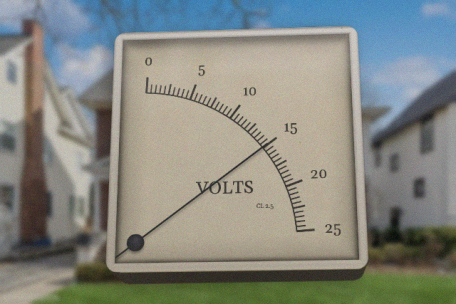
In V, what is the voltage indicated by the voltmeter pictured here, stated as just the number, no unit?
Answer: 15
